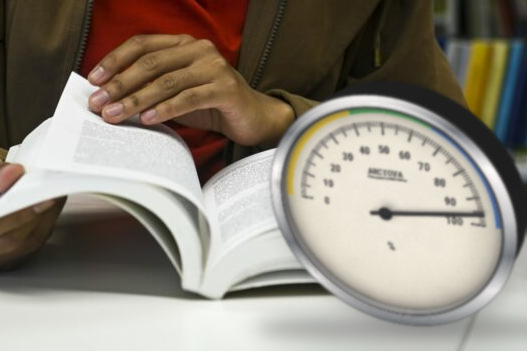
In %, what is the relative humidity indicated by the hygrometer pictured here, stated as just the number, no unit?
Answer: 95
